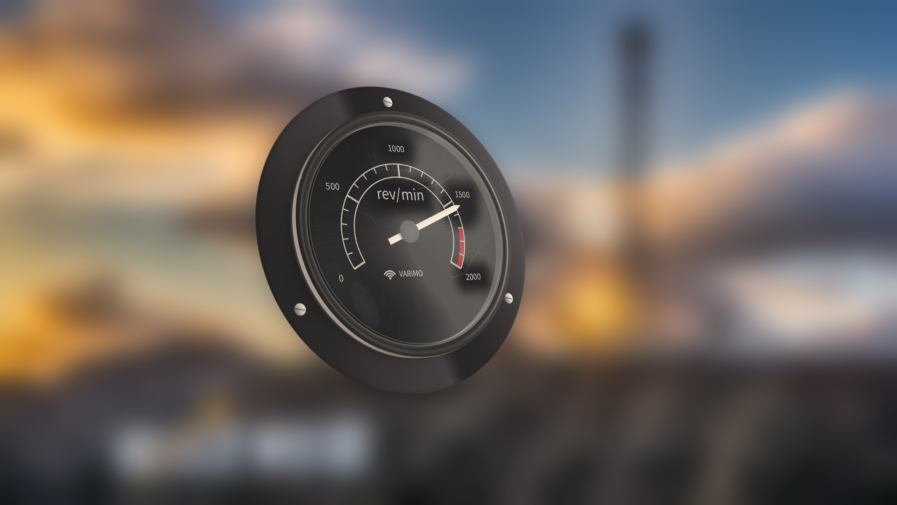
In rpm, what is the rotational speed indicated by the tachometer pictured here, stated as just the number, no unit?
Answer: 1550
